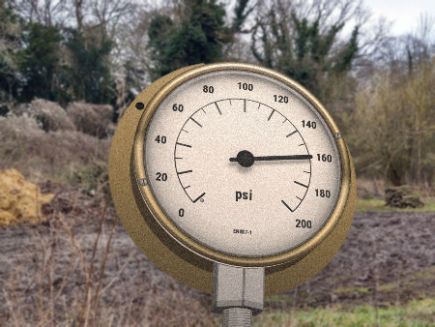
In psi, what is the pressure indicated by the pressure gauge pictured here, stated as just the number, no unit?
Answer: 160
